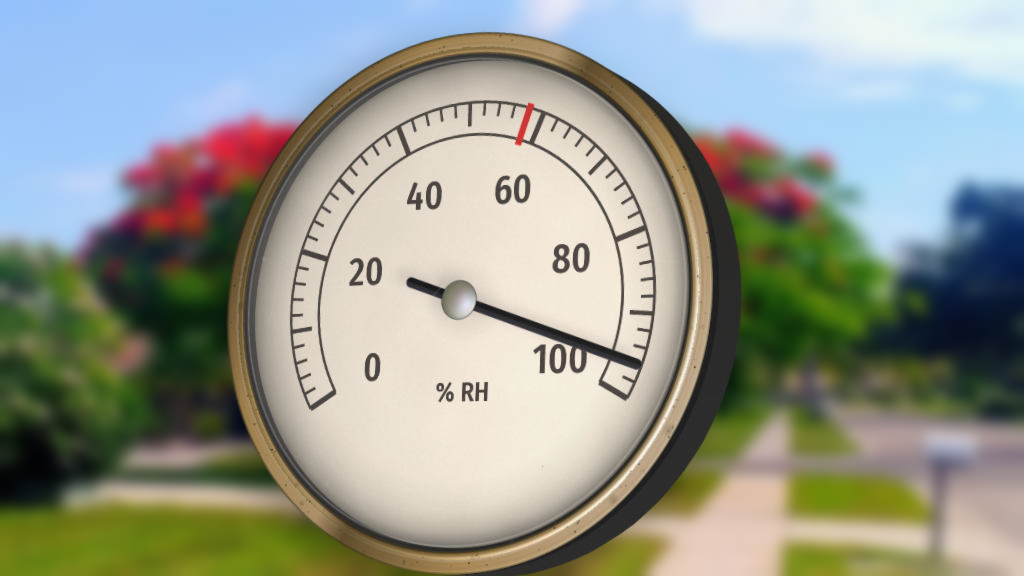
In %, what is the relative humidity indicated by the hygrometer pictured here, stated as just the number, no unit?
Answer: 96
